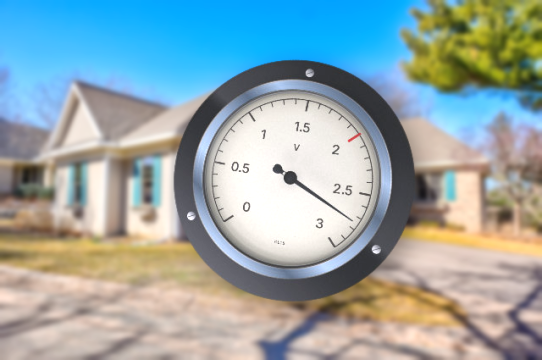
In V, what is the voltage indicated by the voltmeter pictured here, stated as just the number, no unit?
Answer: 2.75
